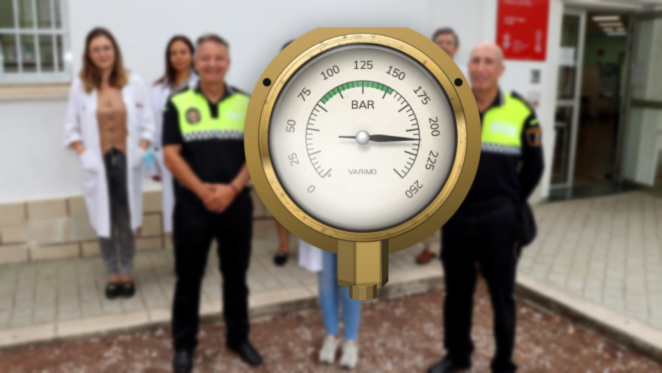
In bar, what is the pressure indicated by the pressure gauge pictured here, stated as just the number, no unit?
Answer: 210
